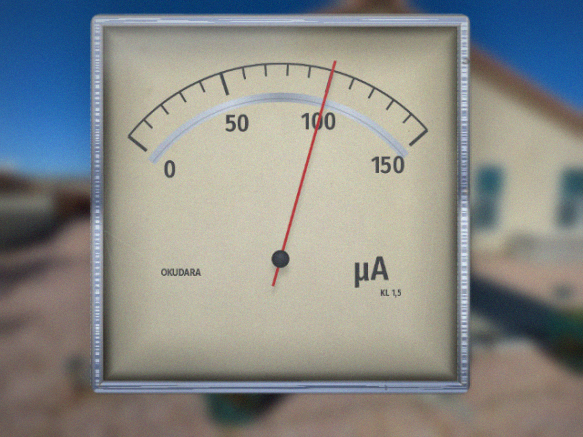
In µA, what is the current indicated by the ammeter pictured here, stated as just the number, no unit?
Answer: 100
